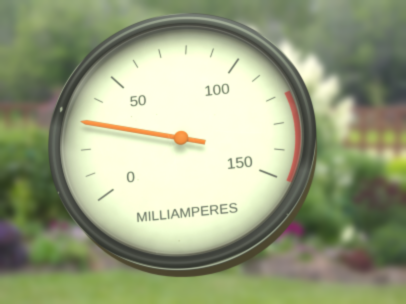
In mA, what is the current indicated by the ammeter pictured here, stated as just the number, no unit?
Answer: 30
